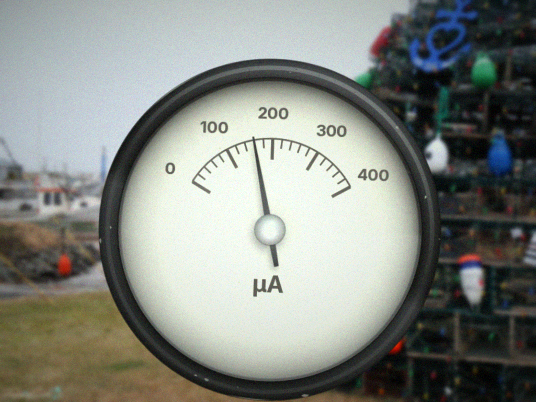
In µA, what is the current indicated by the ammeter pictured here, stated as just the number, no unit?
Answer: 160
